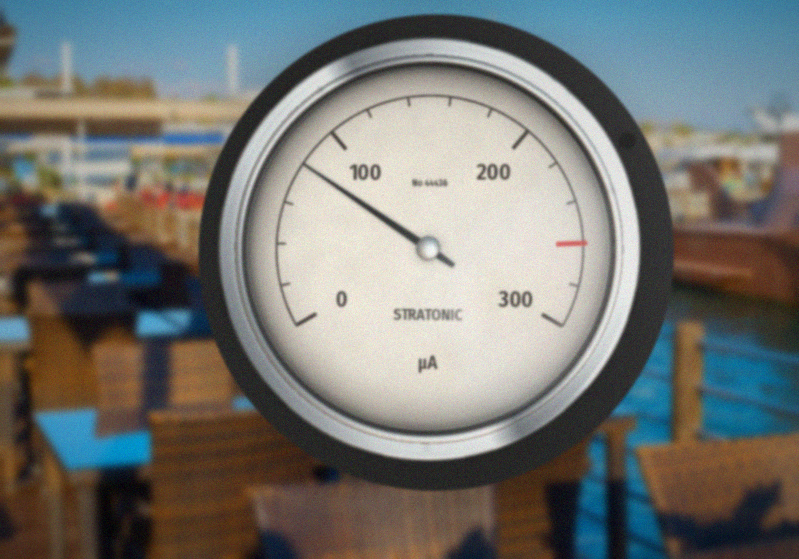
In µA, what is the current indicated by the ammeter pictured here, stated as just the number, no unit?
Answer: 80
